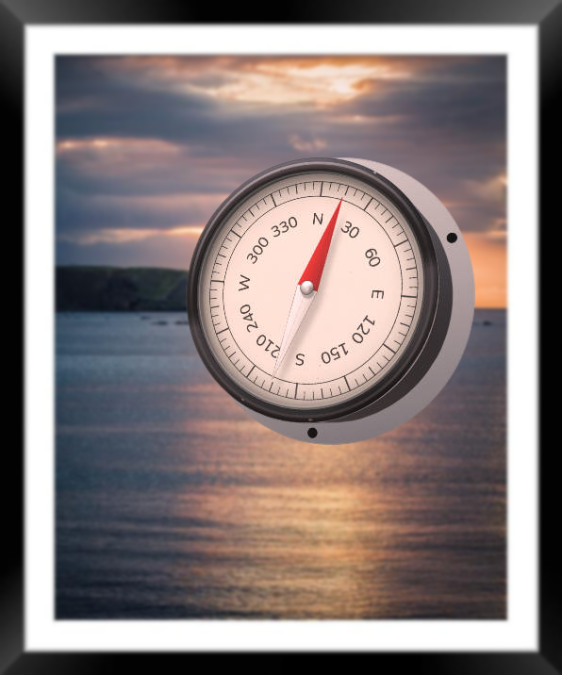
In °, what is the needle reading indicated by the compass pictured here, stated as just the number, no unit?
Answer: 15
